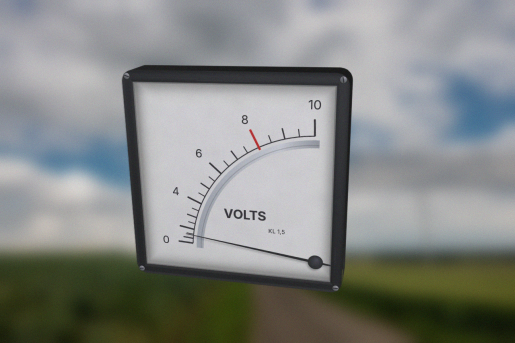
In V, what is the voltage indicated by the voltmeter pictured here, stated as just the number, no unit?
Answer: 1.5
